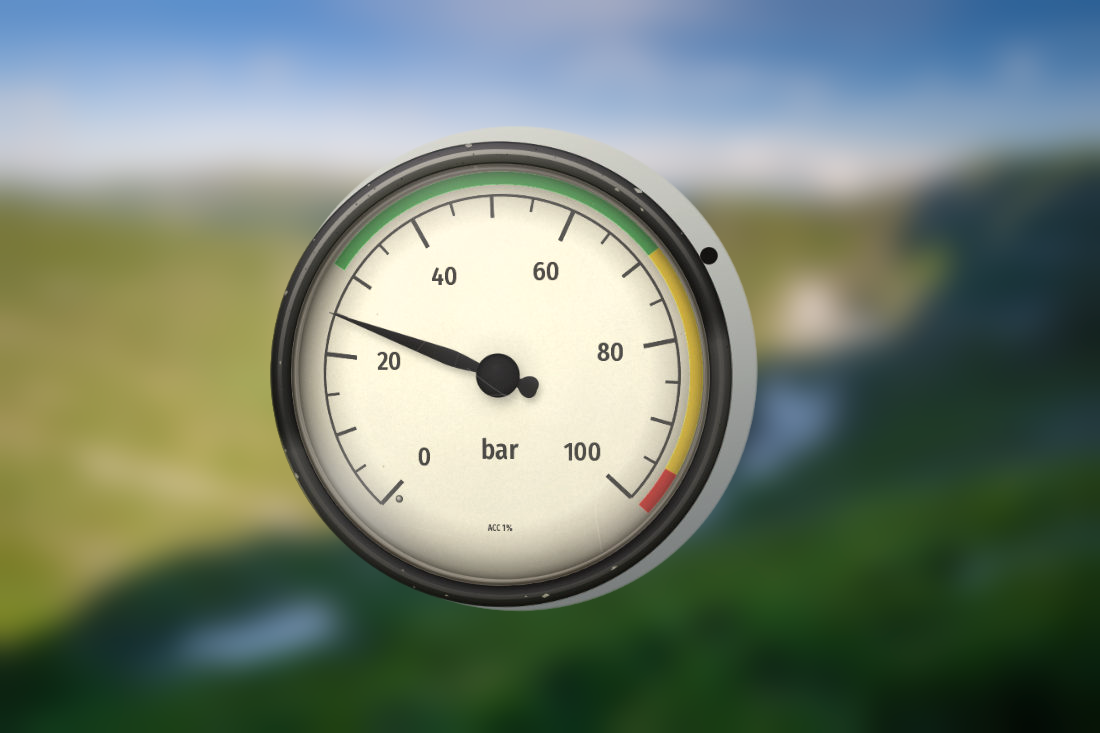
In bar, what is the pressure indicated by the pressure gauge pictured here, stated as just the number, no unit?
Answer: 25
